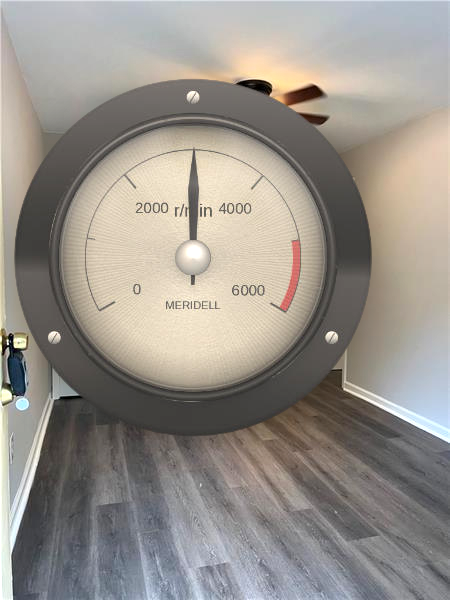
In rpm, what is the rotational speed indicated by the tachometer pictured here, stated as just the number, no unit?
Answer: 3000
